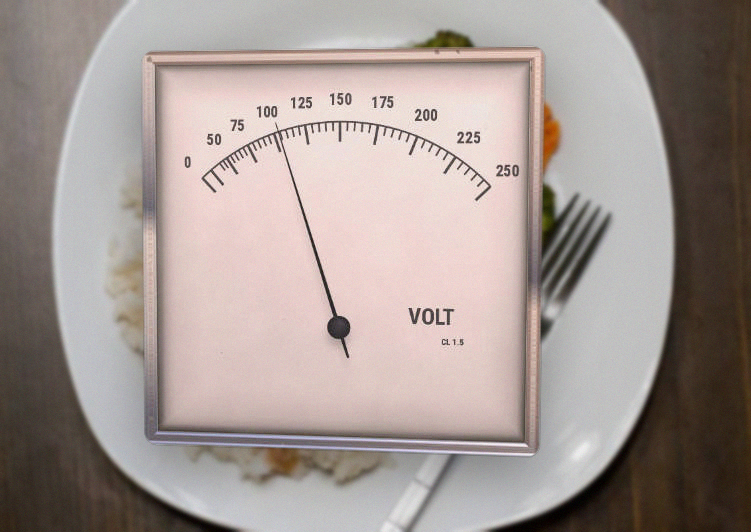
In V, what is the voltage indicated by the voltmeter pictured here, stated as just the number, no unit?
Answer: 105
